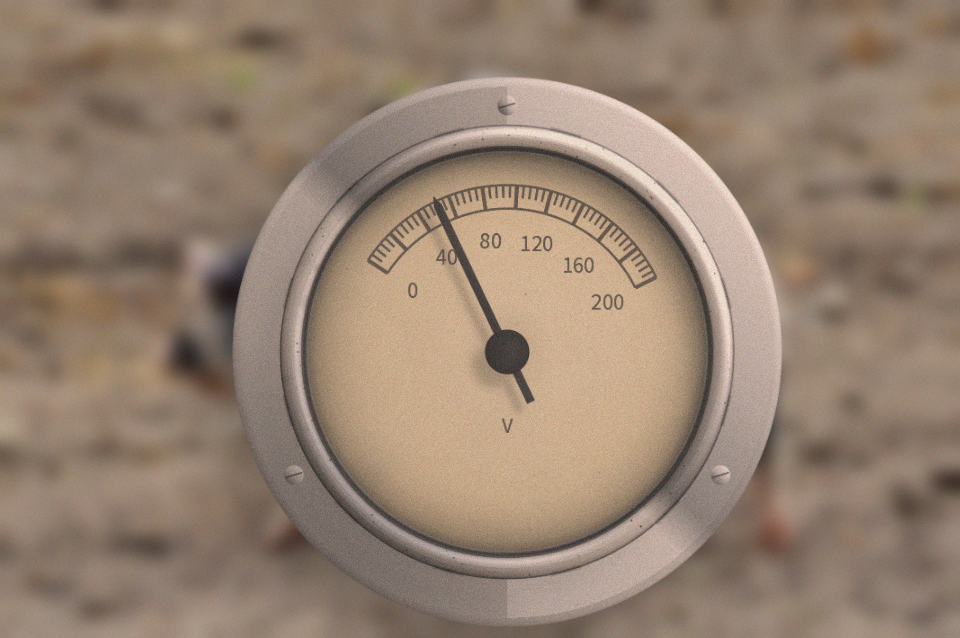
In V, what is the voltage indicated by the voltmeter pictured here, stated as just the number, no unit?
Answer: 52
